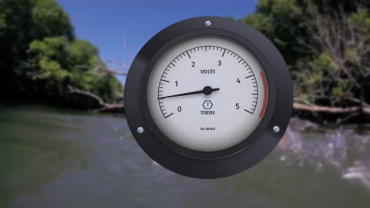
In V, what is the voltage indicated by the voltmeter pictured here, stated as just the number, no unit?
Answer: 0.5
